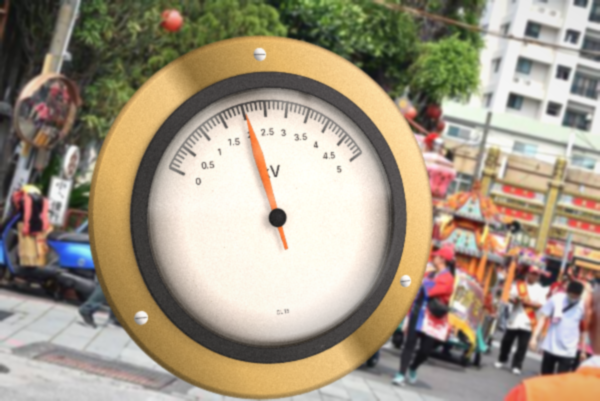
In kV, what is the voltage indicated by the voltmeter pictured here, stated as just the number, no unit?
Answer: 2
